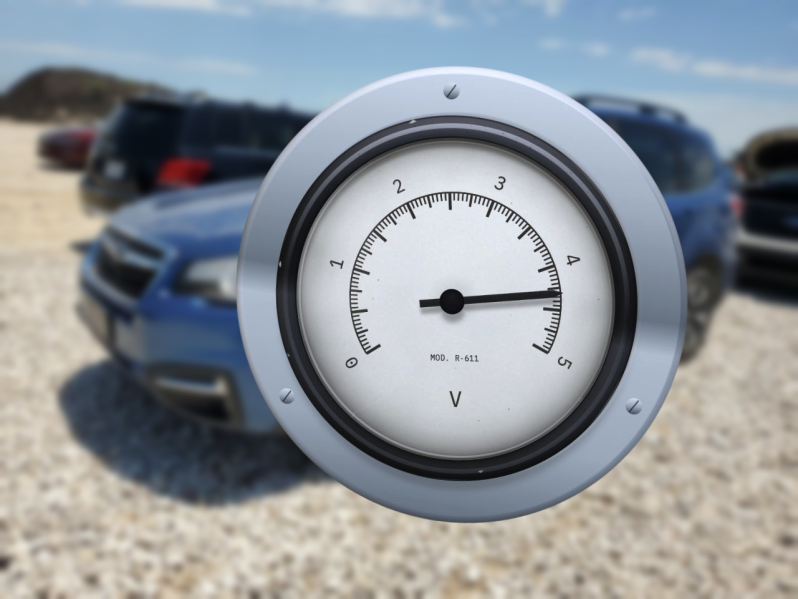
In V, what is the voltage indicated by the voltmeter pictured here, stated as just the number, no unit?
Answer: 4.3
